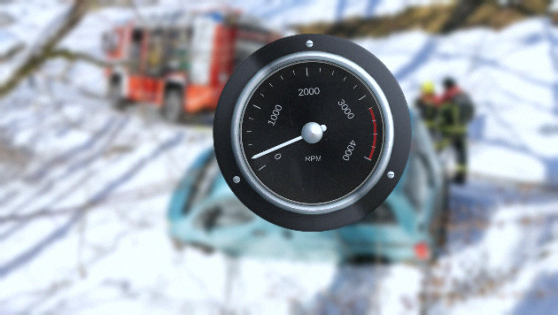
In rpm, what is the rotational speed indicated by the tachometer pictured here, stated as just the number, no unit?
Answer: 200
